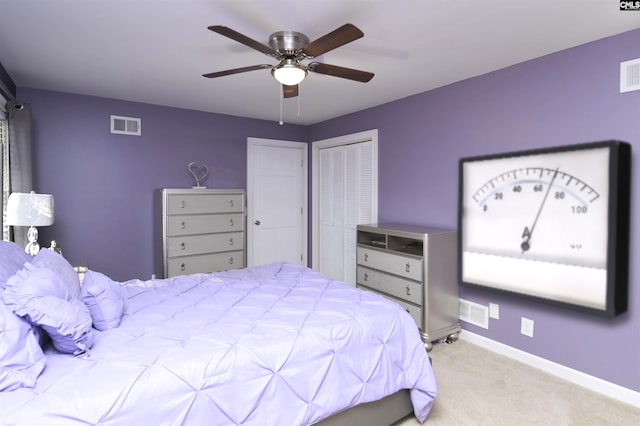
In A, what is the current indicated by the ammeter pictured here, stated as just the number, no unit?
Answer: 70
